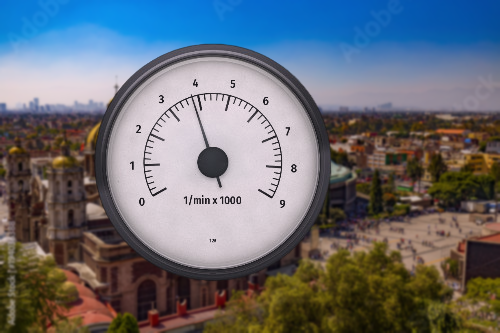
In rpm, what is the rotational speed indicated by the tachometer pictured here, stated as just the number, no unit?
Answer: 3800
